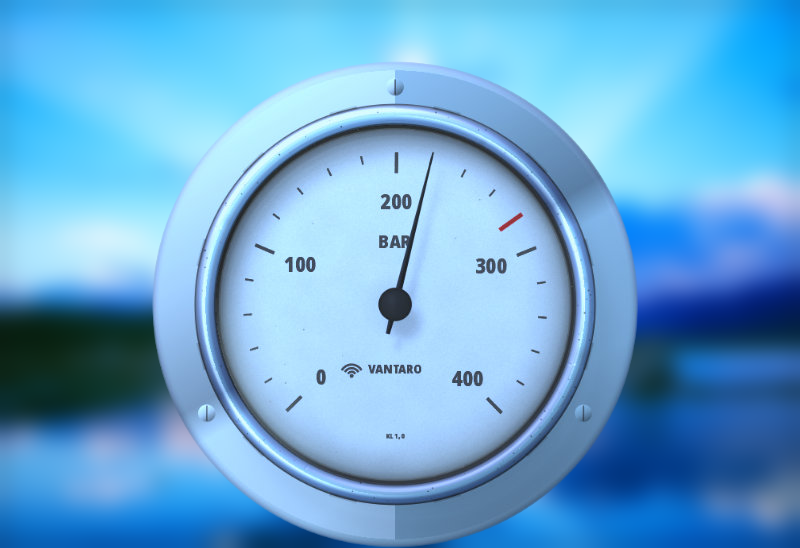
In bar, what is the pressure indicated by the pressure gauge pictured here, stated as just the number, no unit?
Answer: 220
